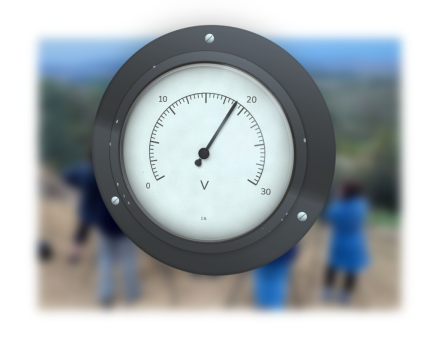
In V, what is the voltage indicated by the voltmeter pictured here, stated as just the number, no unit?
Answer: 19
